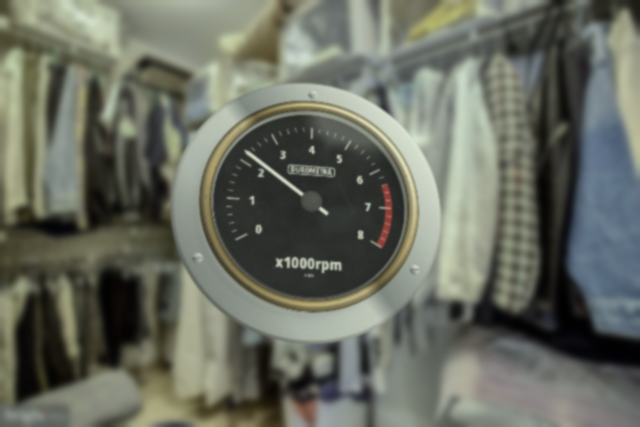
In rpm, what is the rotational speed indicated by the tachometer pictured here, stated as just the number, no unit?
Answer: 2200
